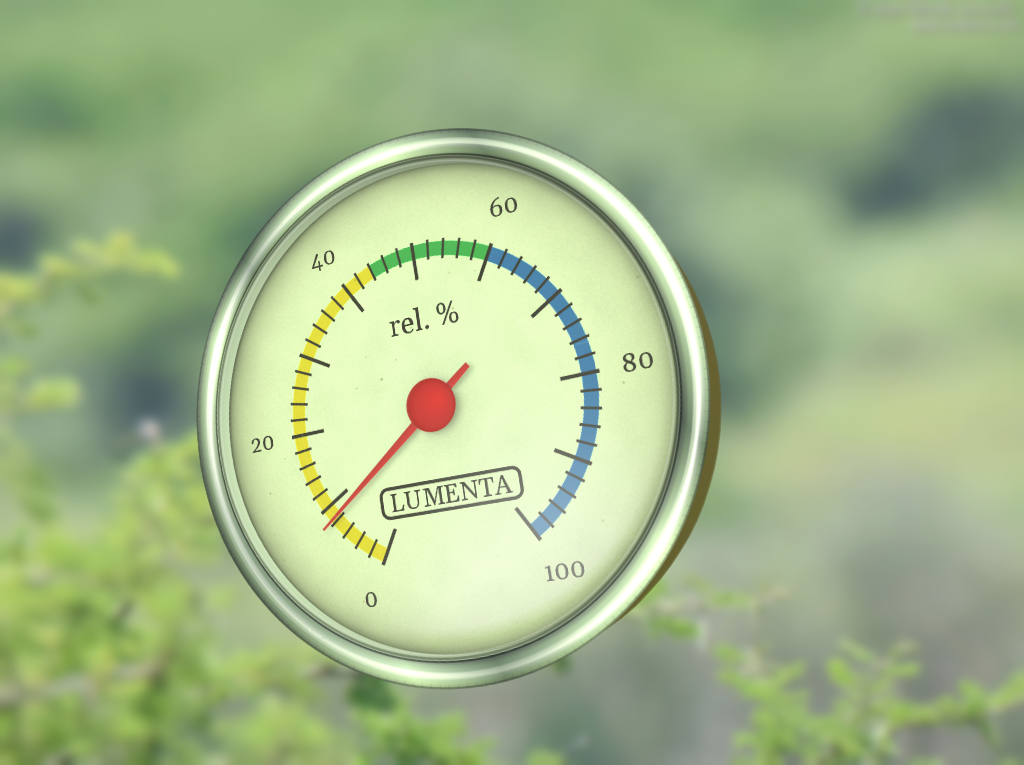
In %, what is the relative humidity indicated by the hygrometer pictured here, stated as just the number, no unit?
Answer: 8
